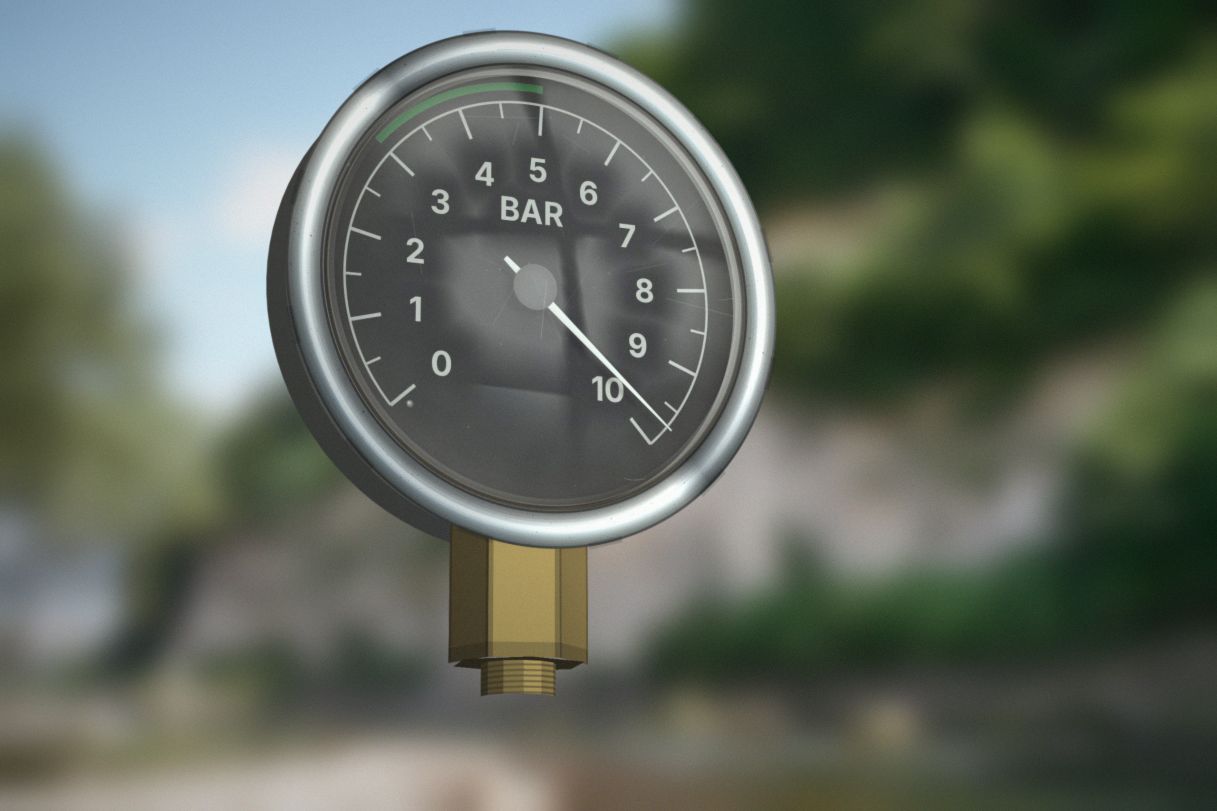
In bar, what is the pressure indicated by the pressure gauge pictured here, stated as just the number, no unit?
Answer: 9.75
